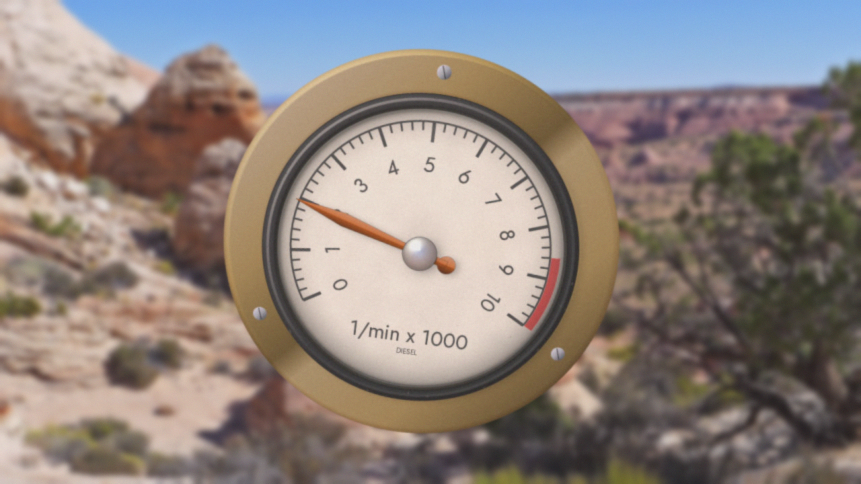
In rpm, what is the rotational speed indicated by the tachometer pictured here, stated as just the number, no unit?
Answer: 2000
